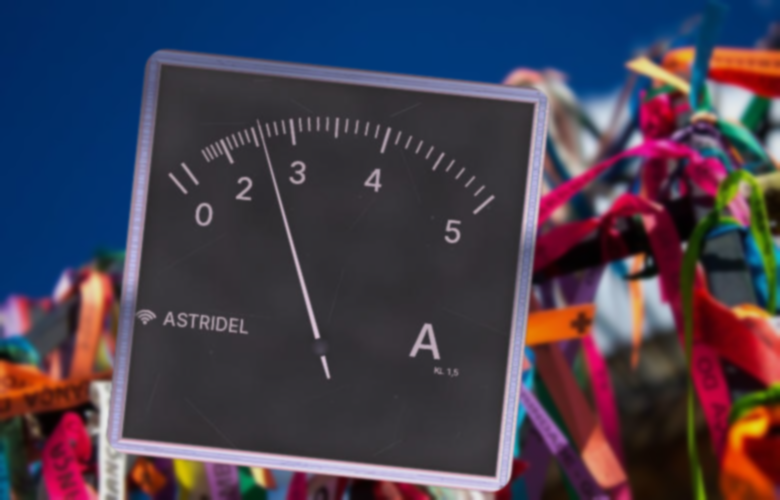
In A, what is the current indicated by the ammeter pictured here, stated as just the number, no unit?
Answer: 2.6
